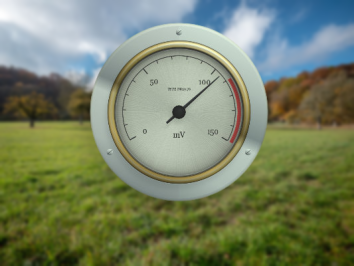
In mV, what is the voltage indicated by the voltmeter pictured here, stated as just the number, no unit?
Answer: 105
